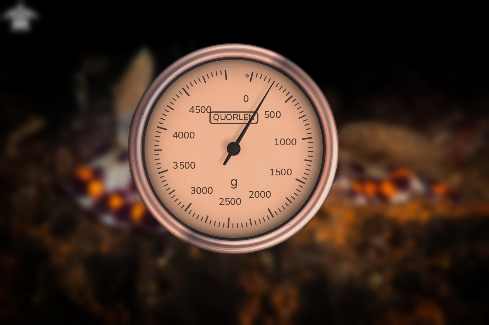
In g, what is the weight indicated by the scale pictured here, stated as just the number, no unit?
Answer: 250
